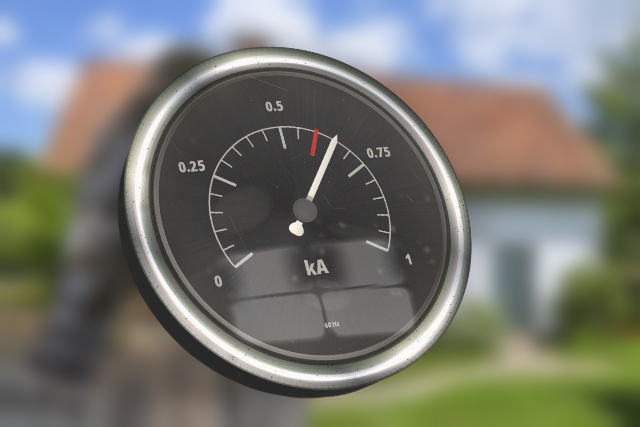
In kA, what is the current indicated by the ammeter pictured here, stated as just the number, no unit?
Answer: 0.65
